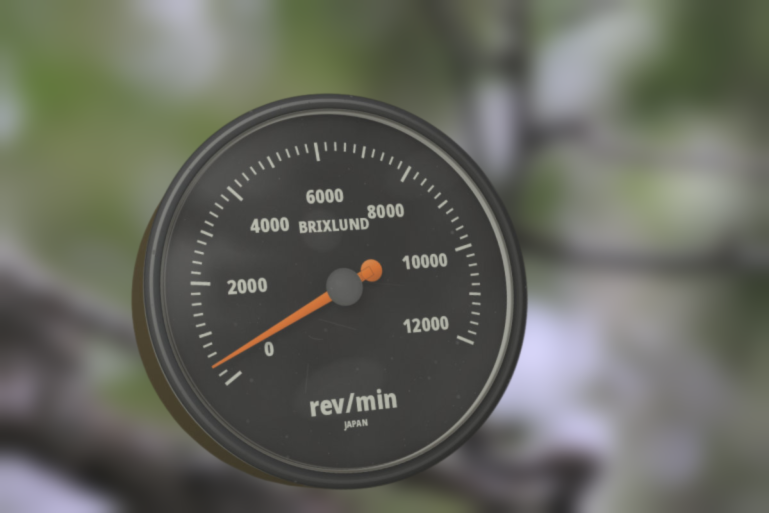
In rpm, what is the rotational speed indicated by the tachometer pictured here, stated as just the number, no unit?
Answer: 400
